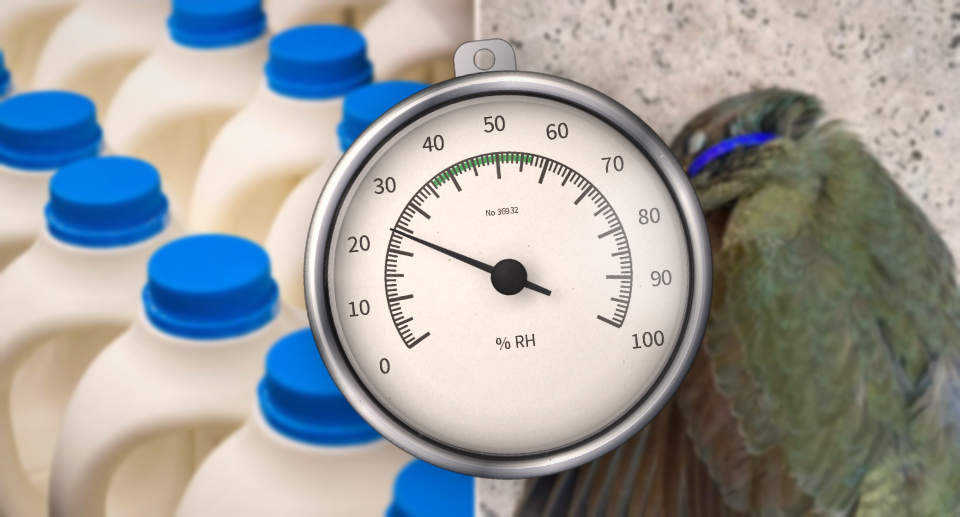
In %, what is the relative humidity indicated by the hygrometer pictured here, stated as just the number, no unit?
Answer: 24
